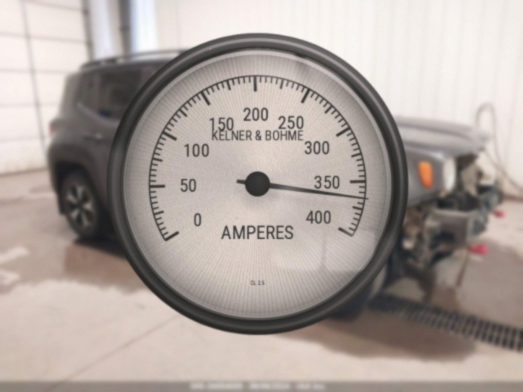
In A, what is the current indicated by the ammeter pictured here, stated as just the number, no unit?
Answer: 365
